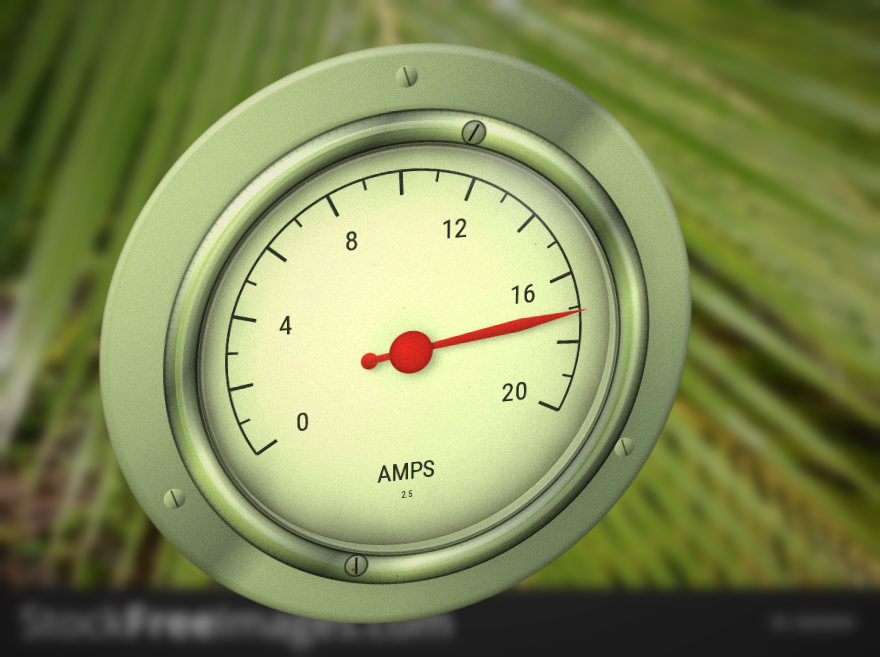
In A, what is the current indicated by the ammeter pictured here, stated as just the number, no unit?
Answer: 17
